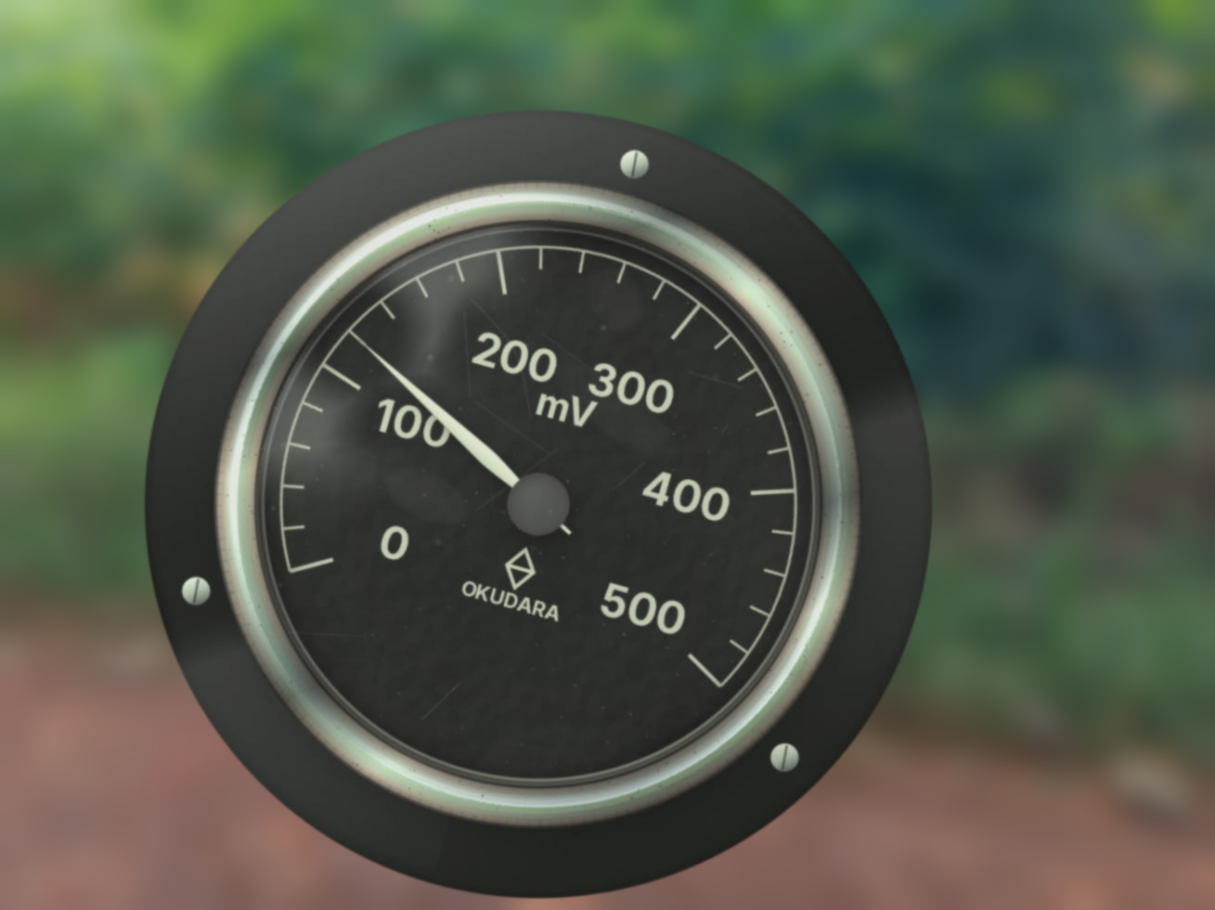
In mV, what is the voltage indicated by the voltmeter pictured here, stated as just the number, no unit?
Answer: 120
